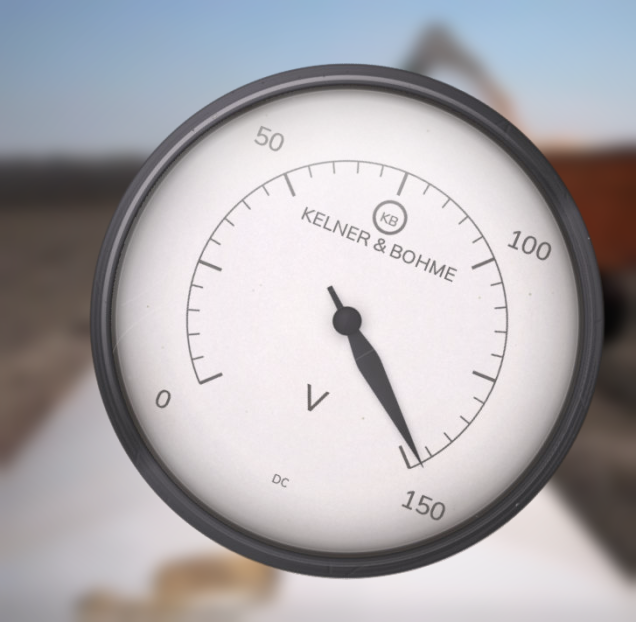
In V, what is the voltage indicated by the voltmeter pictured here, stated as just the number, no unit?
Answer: 147.5
